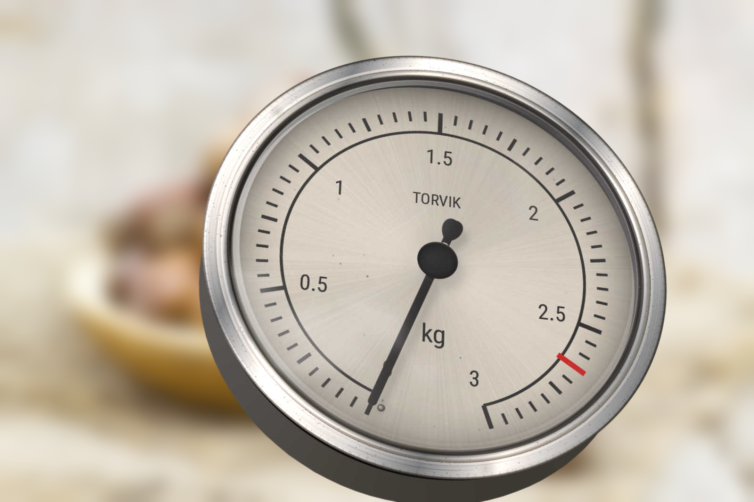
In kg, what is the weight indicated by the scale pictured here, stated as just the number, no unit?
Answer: 0
